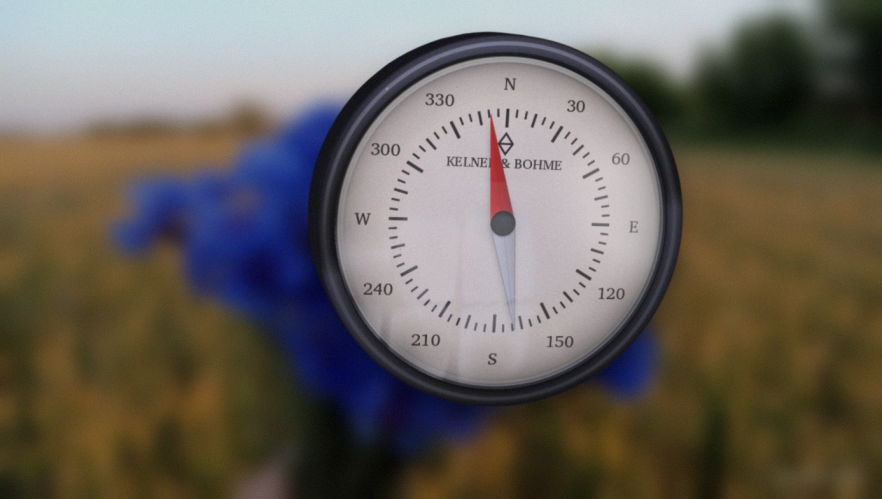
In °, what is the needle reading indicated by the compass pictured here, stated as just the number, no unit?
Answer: 350
